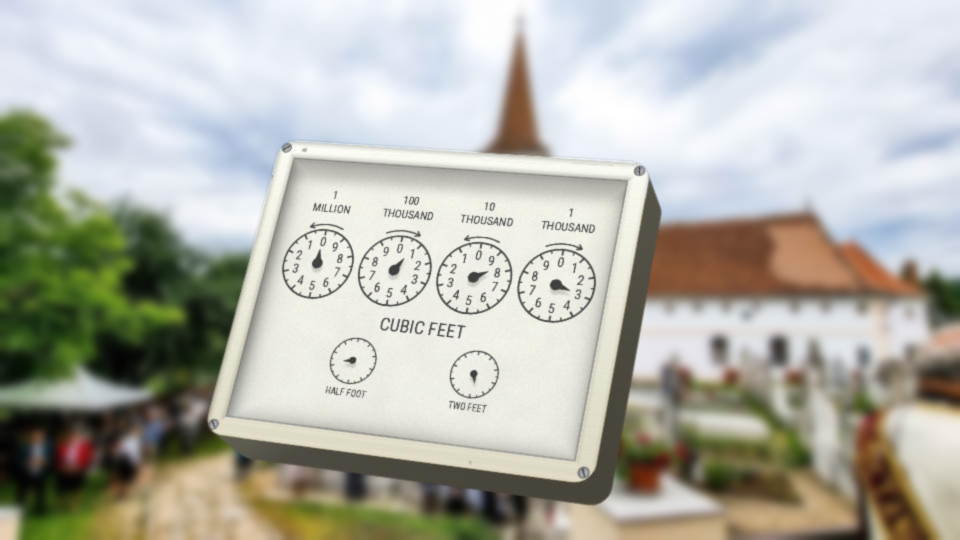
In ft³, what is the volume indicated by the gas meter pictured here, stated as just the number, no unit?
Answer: 8300
